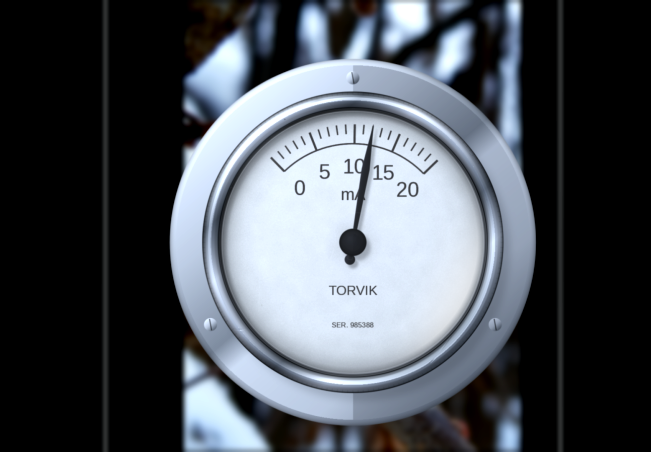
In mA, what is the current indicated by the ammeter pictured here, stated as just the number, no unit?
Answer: 12
